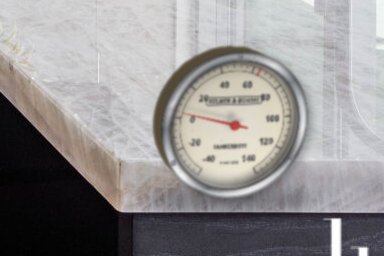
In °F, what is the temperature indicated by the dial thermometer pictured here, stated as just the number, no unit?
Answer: 4
